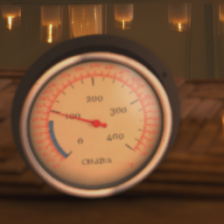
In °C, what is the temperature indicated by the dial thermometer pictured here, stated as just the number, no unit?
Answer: 100
